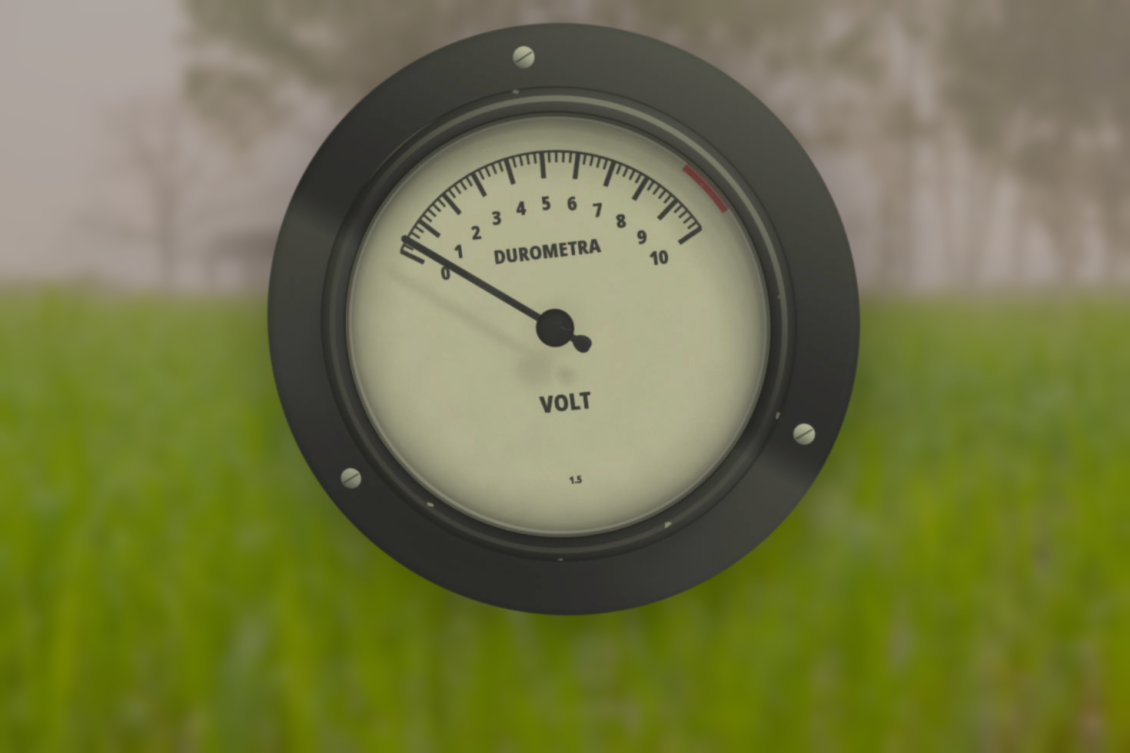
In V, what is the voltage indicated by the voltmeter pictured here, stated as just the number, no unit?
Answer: 0.4
